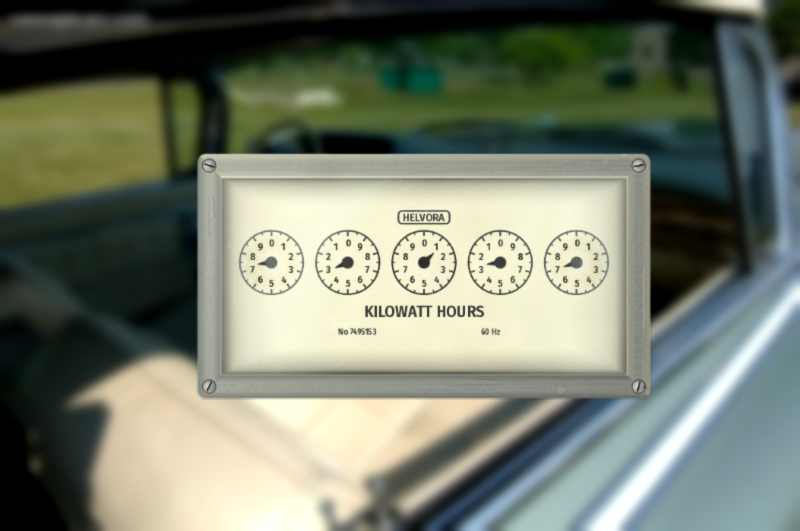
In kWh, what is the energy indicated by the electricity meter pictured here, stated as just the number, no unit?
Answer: 73127
